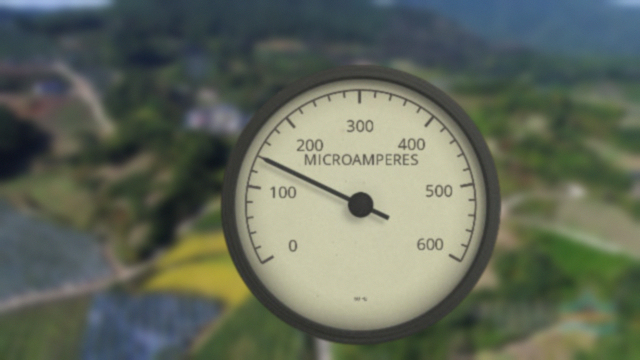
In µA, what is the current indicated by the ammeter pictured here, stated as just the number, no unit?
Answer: 140
